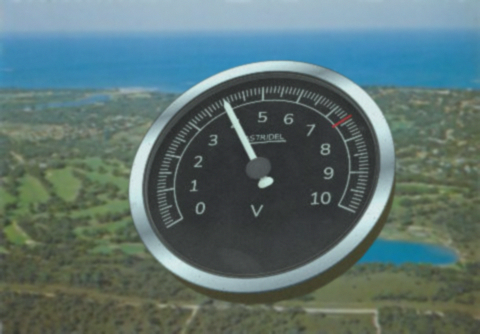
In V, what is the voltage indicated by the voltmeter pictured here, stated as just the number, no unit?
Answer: 4
